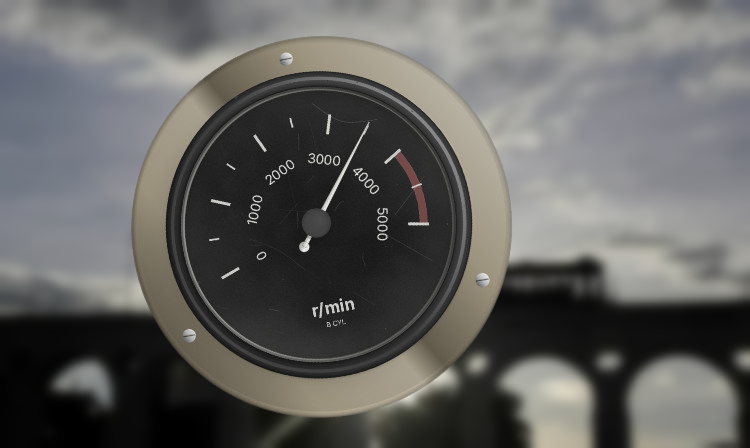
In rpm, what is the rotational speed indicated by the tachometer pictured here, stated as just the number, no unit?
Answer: 3500
